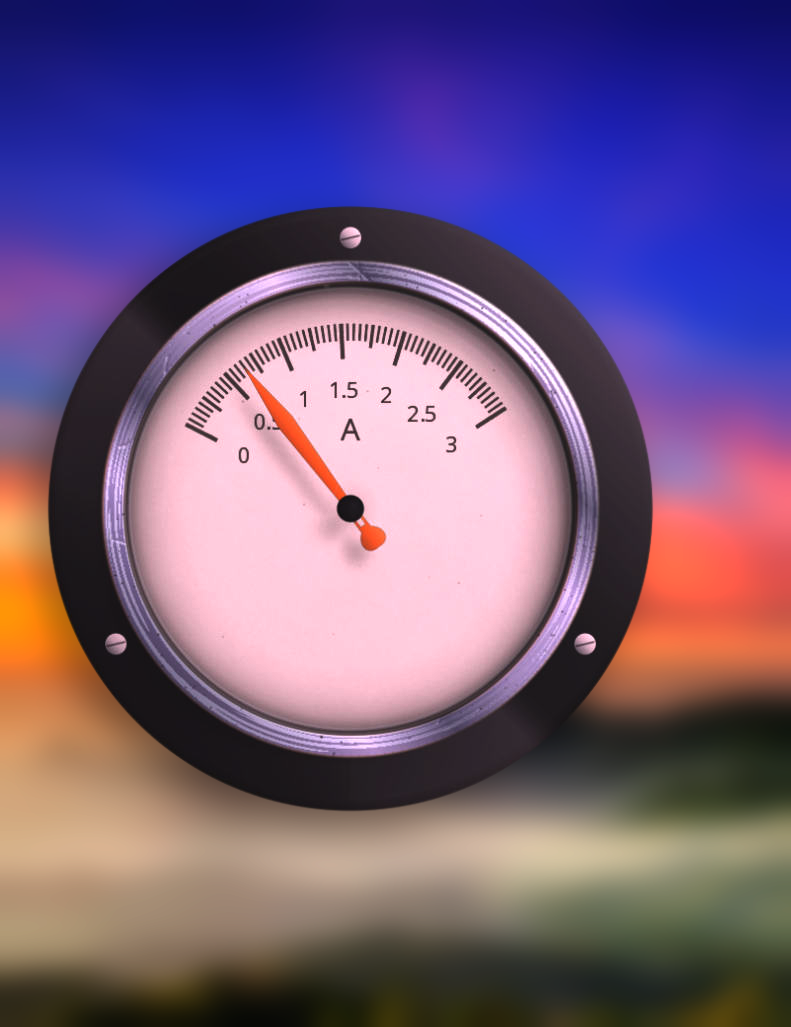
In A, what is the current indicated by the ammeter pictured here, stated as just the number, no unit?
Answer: 0.65
